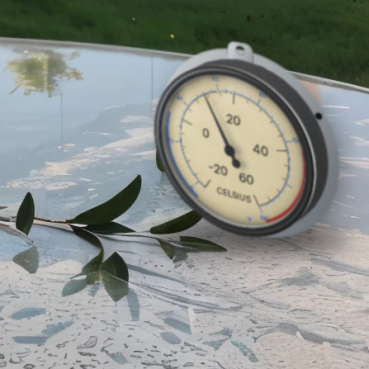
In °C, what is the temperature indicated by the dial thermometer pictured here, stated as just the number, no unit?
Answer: 12
